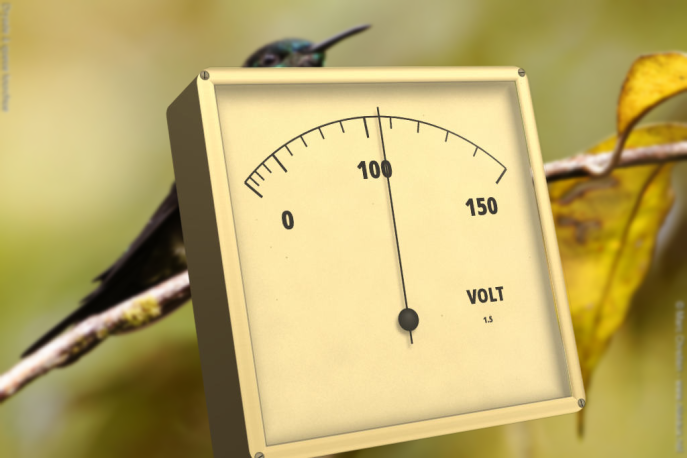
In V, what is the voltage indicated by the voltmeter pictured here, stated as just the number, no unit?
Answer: 105
